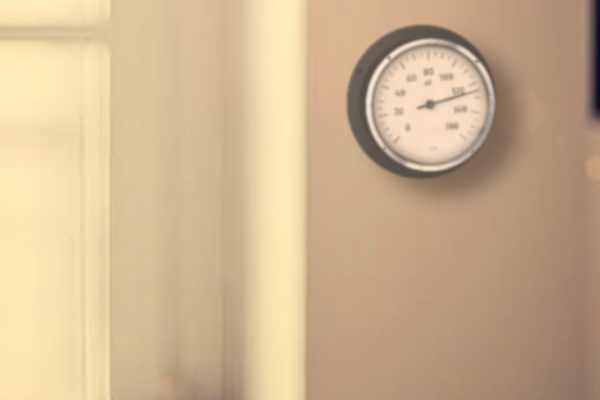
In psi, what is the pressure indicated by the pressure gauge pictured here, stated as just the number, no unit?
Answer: 125
